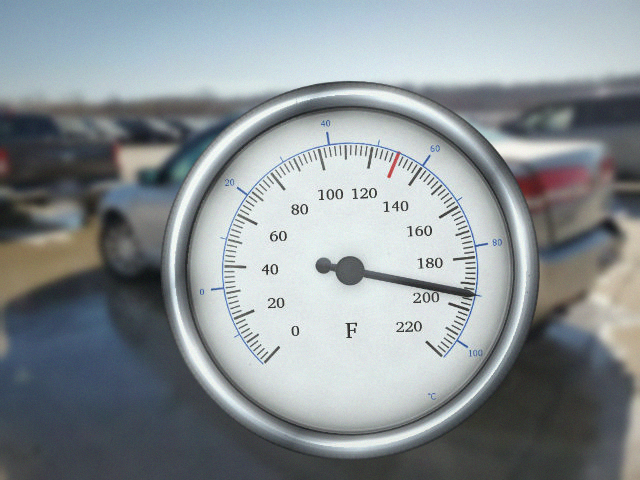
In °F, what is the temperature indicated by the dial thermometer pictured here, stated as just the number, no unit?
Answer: 194
